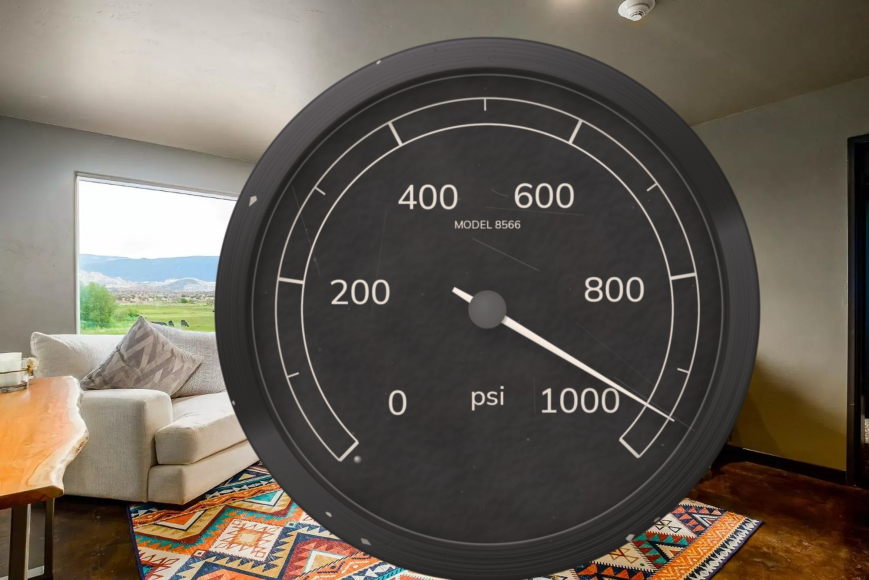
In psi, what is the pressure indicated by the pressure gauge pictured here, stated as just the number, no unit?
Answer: 950
